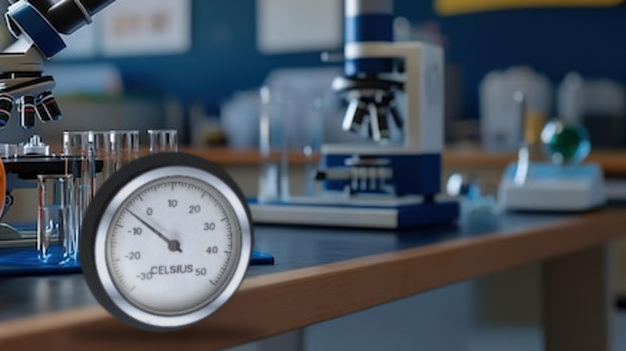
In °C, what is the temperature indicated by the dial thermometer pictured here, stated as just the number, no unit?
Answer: -5
